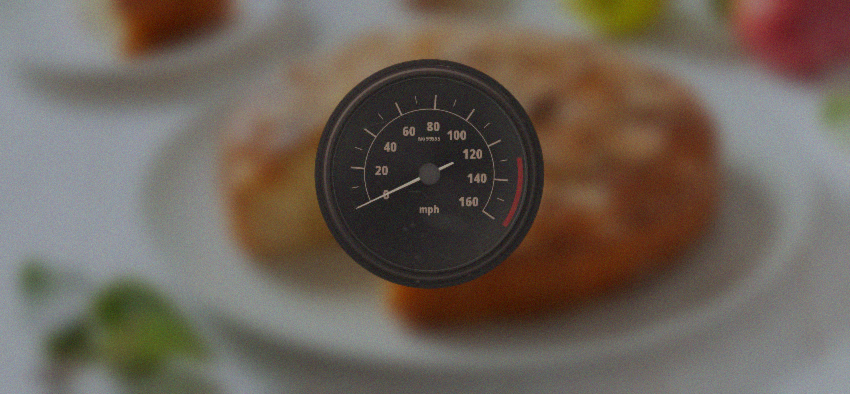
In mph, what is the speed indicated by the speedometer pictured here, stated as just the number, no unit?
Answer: 0
